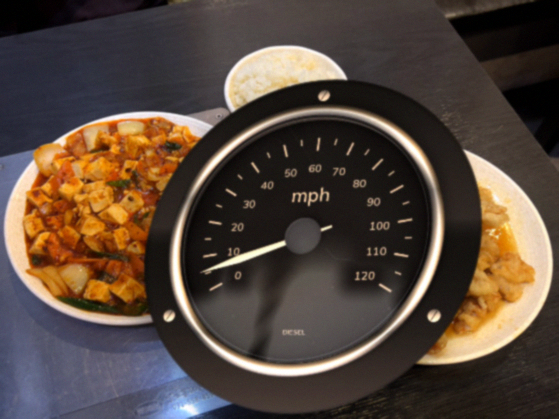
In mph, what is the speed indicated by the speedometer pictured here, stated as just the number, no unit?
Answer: 5
